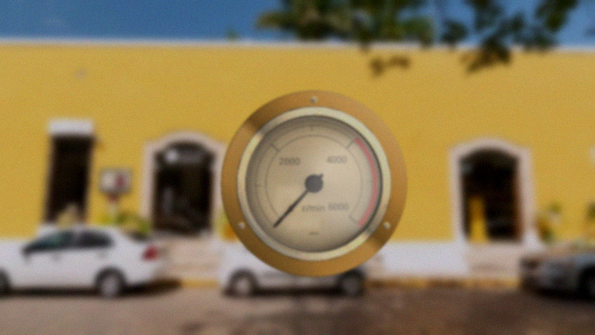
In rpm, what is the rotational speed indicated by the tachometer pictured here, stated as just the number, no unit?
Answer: 0
